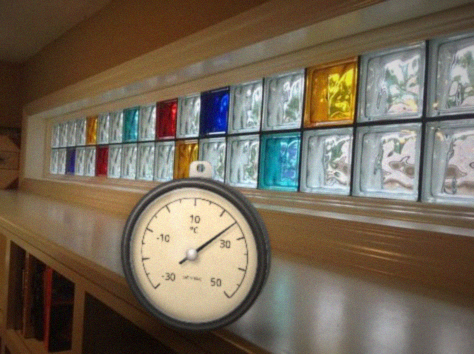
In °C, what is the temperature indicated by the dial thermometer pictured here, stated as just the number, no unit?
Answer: 25
